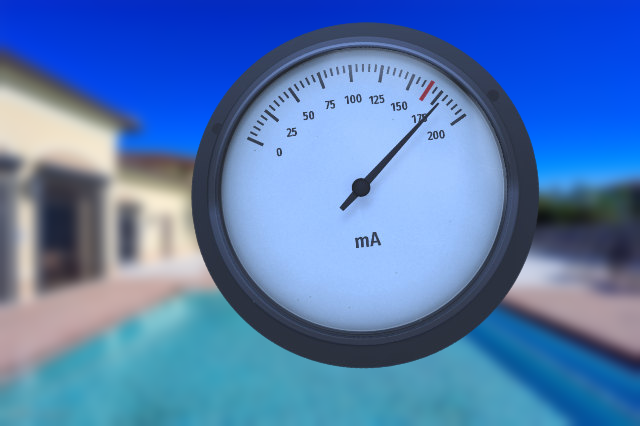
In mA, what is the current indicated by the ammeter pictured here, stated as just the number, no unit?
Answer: 180
